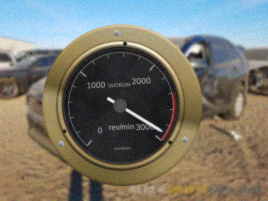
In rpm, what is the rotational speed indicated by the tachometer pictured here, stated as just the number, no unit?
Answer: 2900
